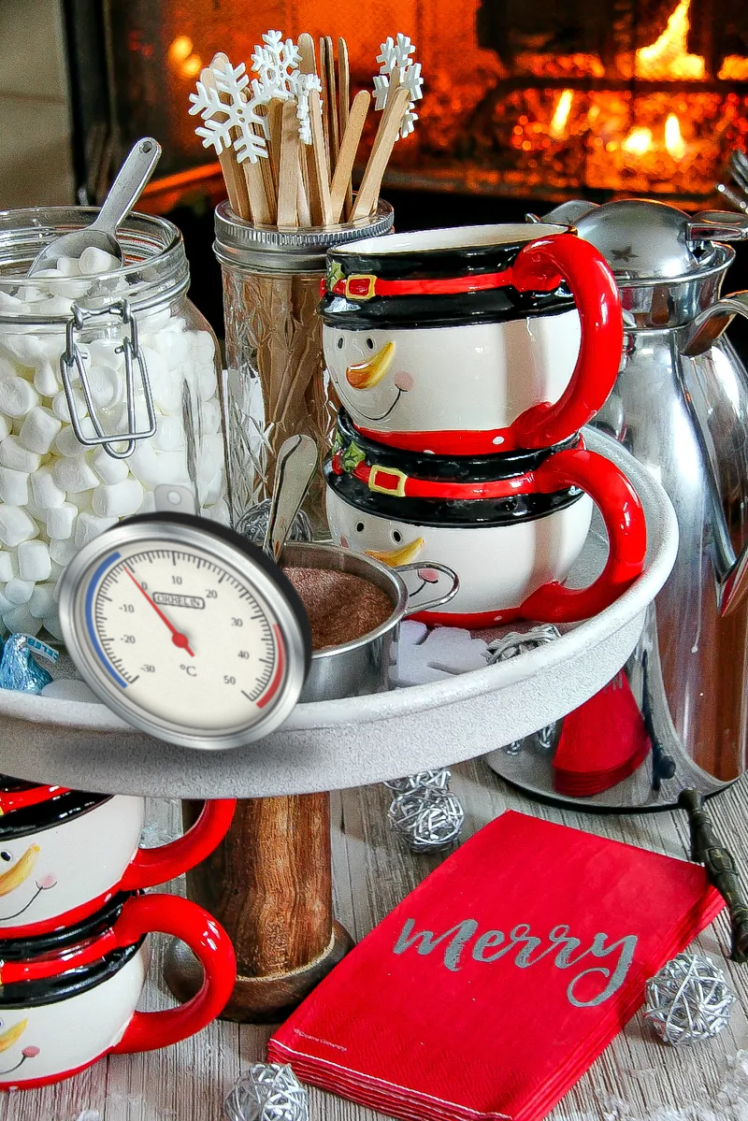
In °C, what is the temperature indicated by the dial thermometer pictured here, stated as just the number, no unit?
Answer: 0
